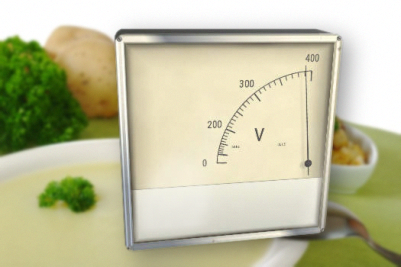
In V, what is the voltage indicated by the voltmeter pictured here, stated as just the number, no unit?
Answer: 390
